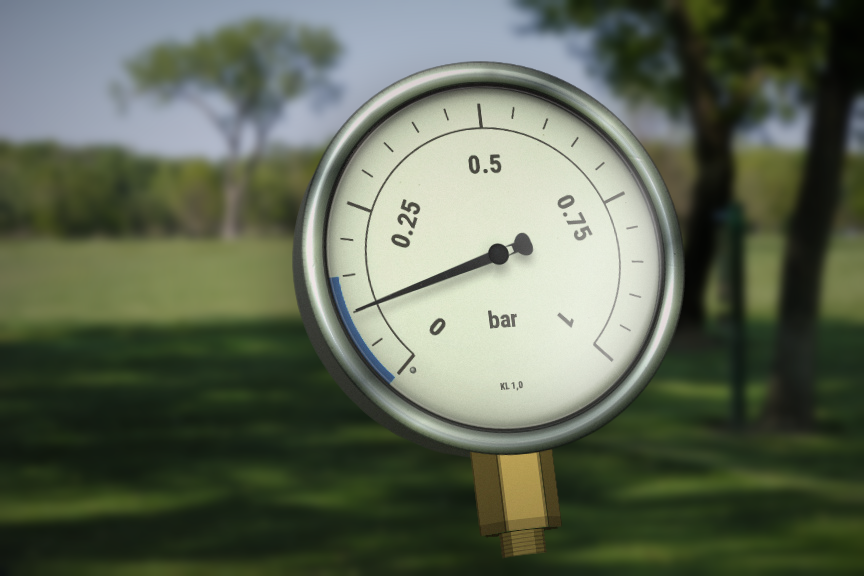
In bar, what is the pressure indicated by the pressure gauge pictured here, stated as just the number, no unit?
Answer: 0.1
